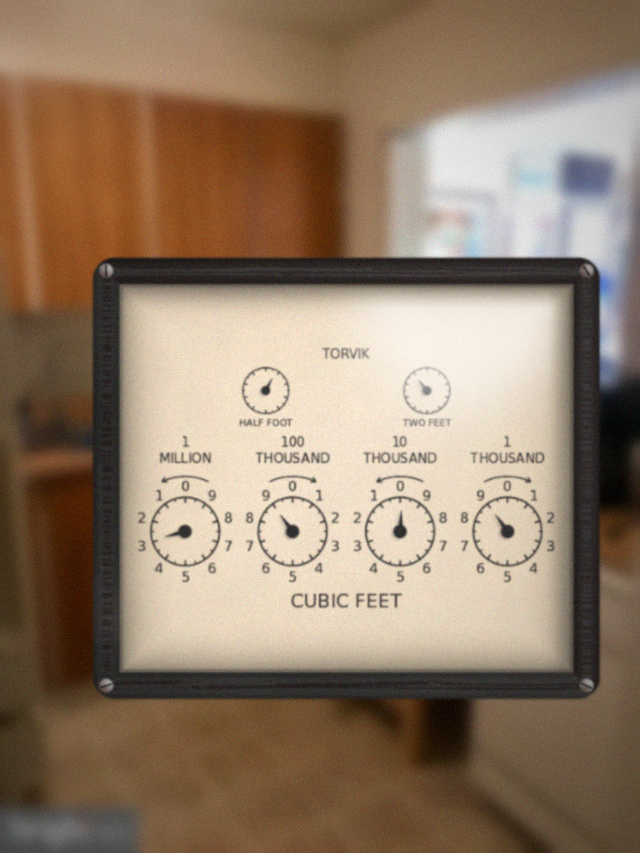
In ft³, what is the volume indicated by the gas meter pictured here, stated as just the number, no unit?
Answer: 289900
